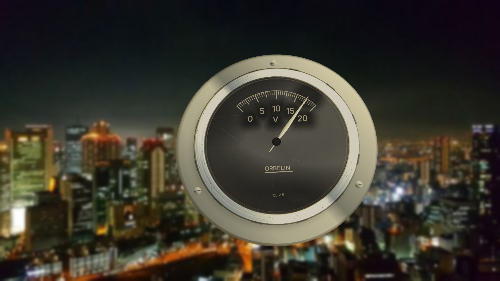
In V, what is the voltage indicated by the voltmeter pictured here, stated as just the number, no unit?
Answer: 17.5
